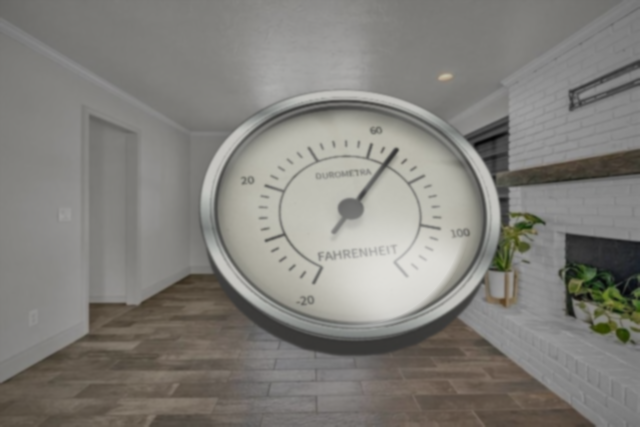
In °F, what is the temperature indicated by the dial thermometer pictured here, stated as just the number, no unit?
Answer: 68
